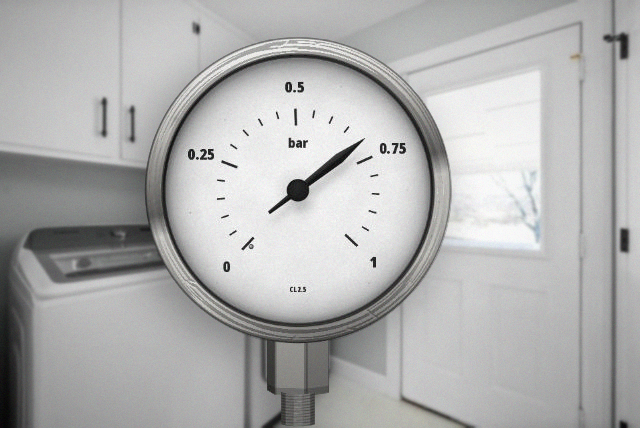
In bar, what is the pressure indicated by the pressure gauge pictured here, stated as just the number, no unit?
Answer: 0.7
